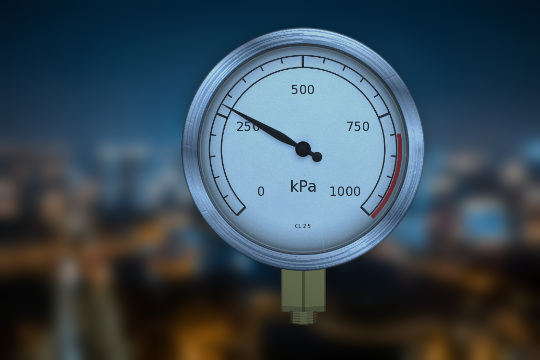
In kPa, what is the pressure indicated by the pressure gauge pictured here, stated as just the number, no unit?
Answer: 275
